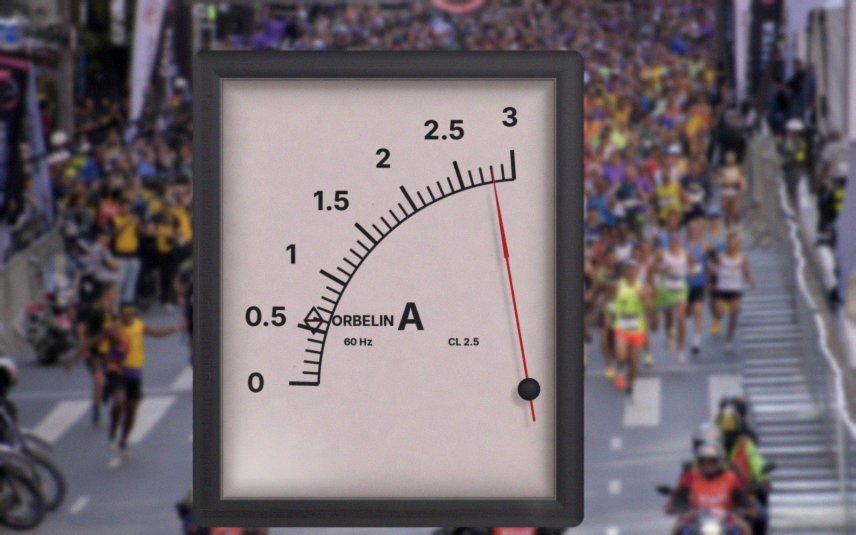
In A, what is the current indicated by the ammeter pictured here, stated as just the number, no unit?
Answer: 2.8
